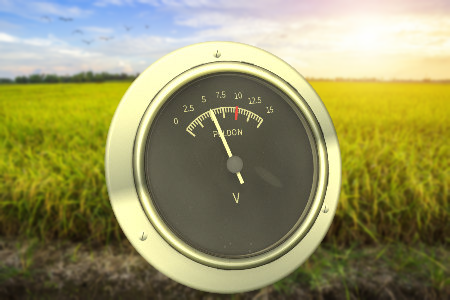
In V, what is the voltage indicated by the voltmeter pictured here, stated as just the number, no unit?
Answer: 5
